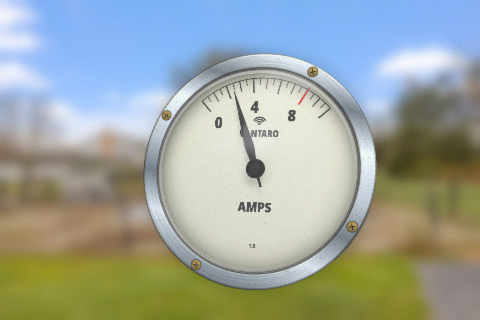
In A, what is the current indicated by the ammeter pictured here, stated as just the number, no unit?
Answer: 2.5
